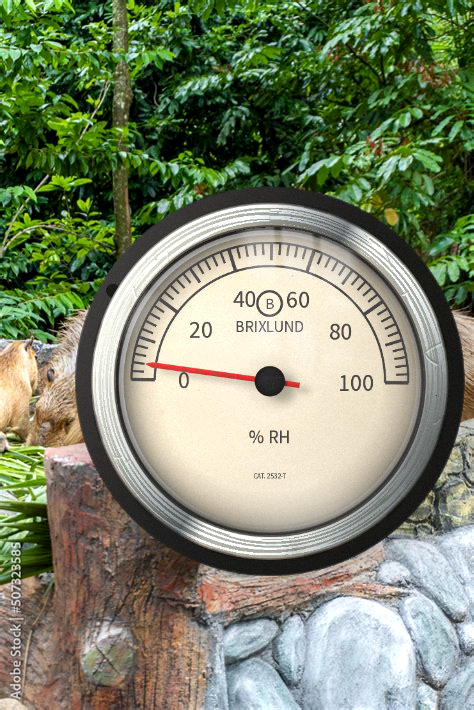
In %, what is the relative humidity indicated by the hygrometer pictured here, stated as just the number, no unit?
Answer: 4
